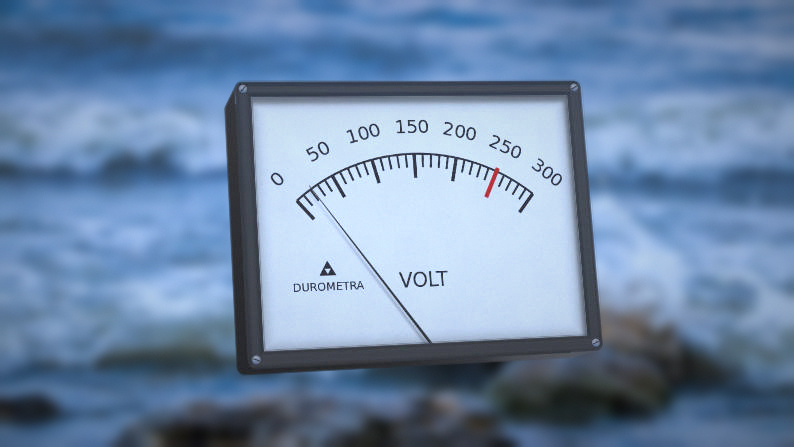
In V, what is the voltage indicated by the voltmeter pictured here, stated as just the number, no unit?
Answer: 20
